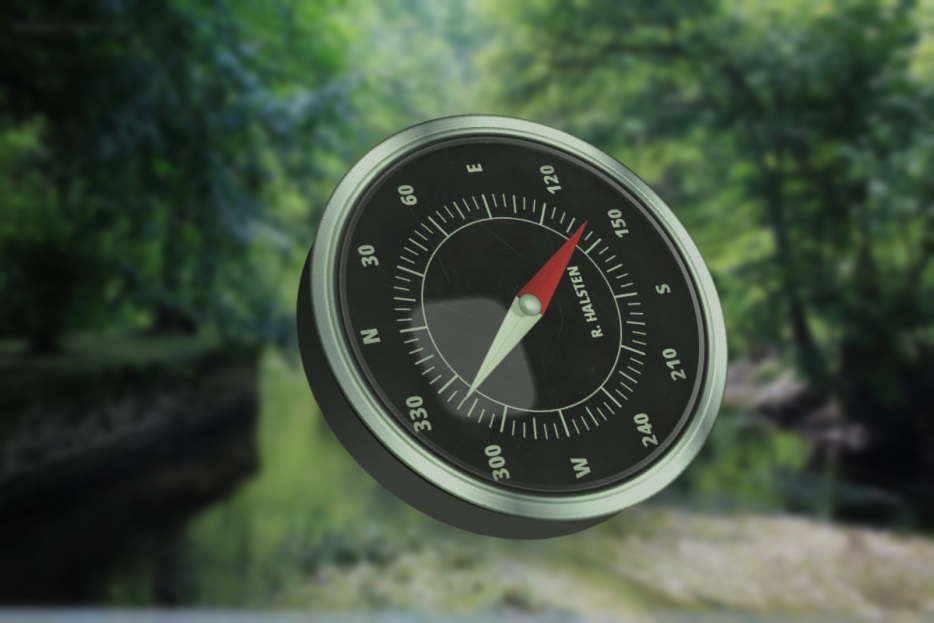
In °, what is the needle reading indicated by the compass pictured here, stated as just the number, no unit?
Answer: 140
